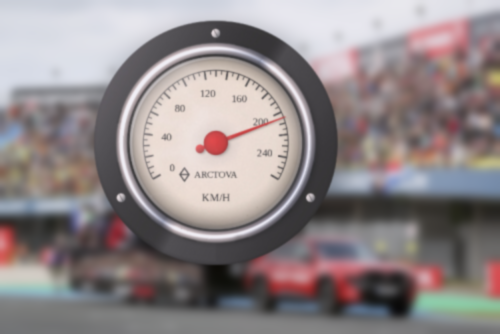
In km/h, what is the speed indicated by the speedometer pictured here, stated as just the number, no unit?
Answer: 205
